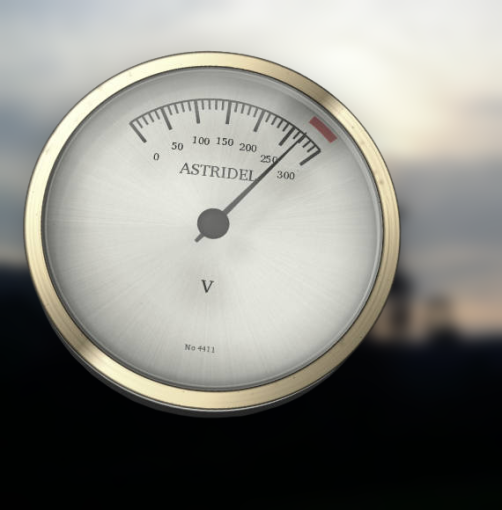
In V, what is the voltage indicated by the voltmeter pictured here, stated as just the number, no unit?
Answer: 270
